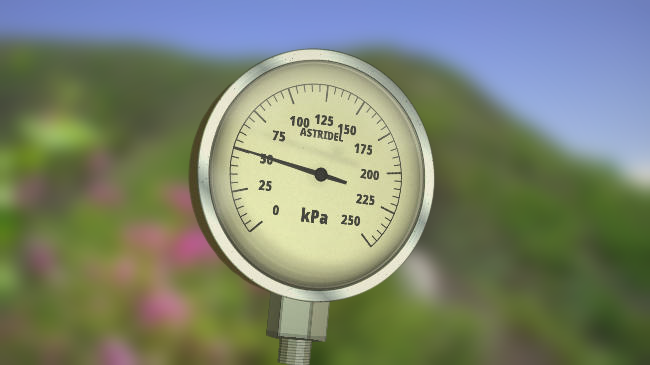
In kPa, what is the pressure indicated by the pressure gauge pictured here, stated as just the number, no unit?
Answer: 50
